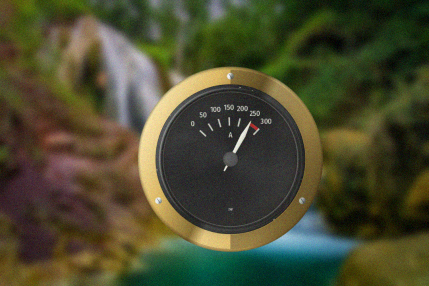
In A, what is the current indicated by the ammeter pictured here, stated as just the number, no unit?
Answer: 250
